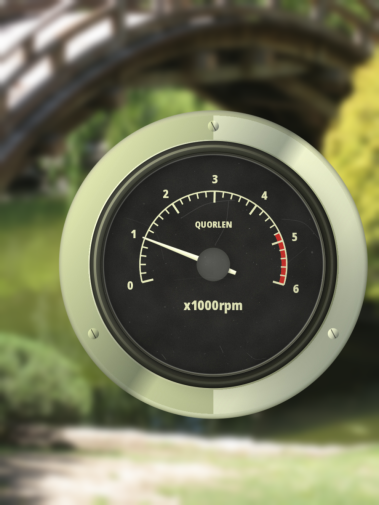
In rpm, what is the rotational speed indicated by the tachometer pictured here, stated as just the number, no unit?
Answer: 1000
